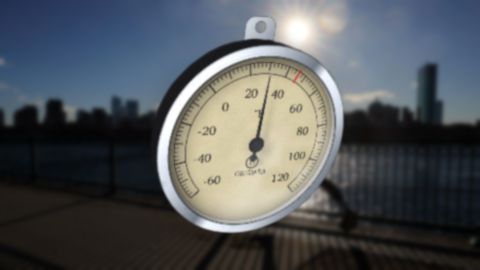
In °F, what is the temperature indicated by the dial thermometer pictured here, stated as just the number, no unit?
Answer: 30
